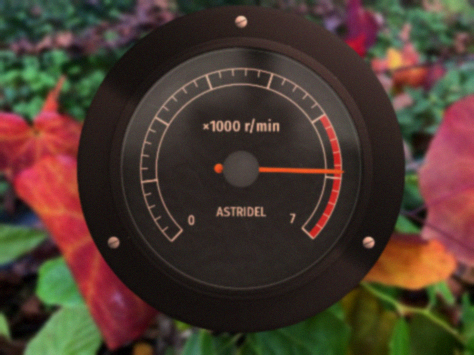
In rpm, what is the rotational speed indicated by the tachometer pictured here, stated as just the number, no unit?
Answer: 5900
